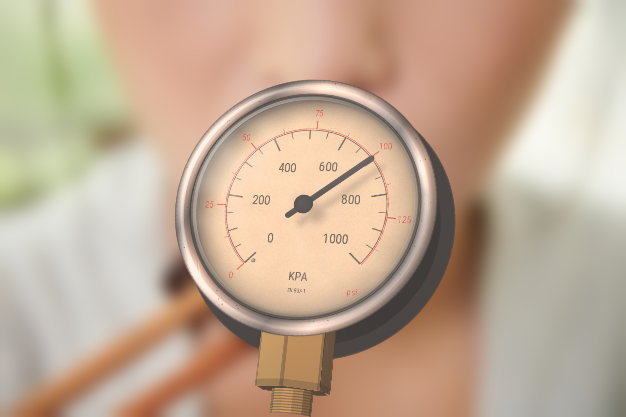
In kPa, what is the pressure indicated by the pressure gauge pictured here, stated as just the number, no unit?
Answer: 700
